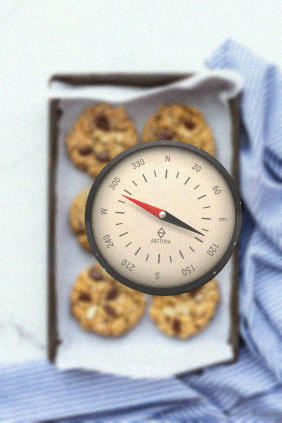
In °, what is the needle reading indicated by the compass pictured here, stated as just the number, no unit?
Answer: 292.5
